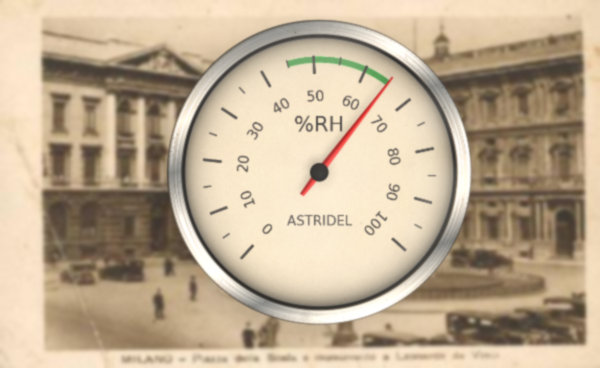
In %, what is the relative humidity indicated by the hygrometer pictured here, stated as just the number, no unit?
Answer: 65
